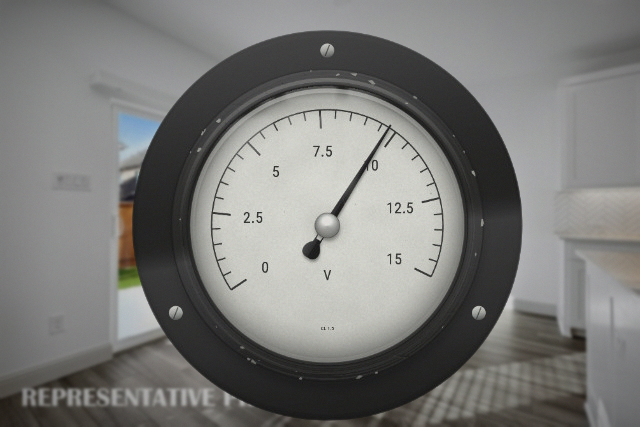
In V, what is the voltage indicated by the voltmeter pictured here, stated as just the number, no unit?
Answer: 9.75
